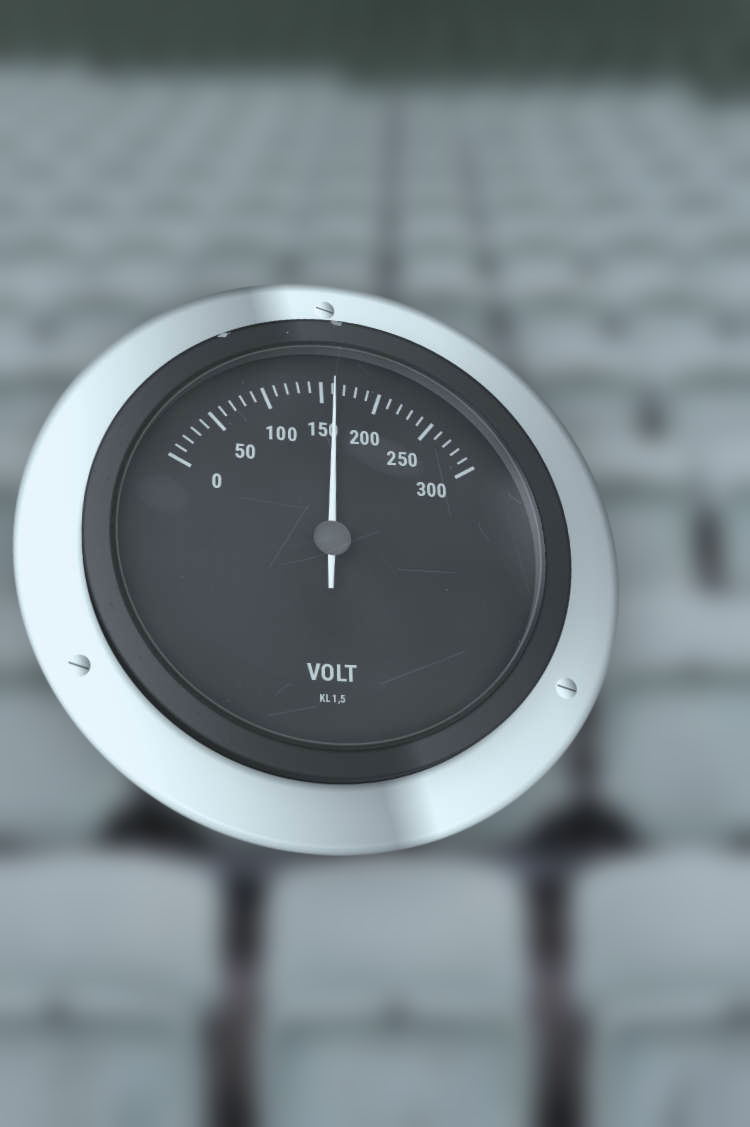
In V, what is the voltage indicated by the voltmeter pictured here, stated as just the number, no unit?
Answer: 160
